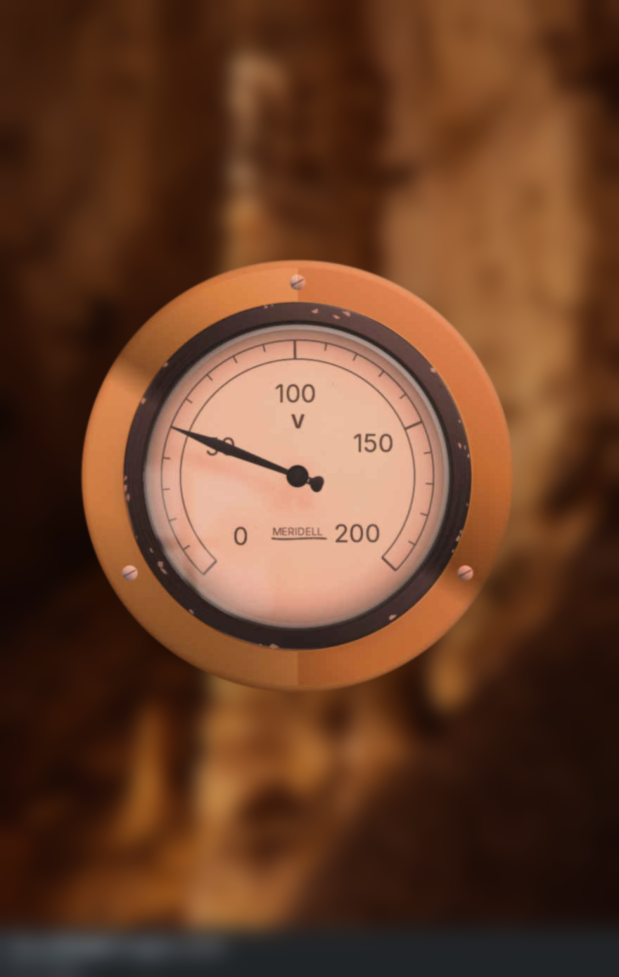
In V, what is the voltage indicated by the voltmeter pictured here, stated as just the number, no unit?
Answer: 50
